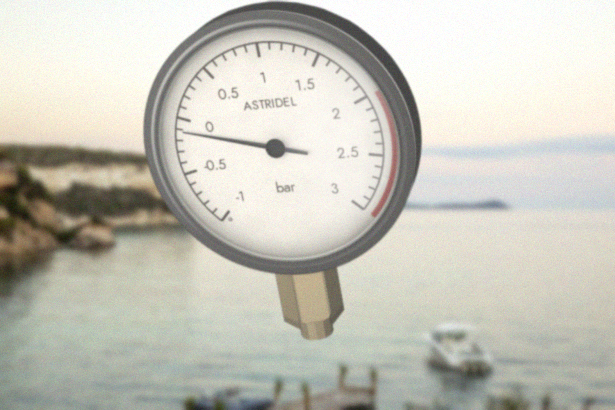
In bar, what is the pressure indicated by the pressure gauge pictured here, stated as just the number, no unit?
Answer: -0.1
